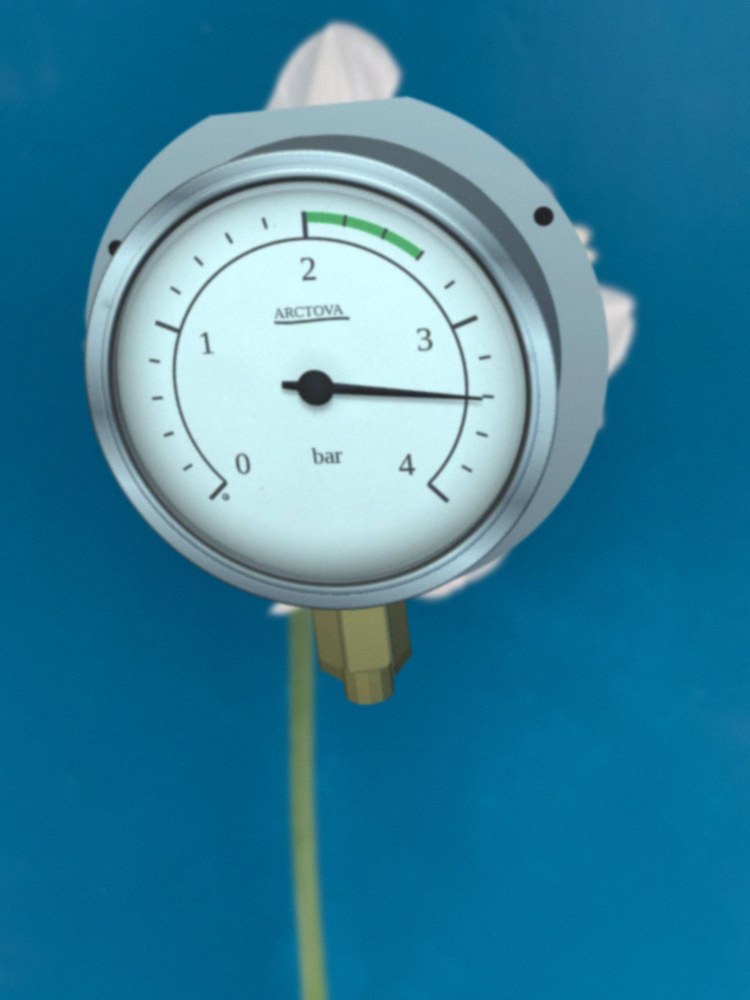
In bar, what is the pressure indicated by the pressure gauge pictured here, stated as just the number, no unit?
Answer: 3.4
